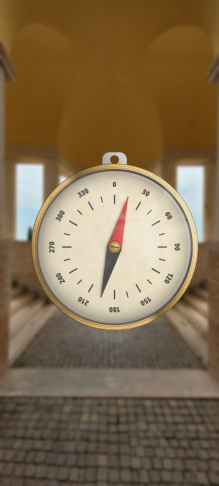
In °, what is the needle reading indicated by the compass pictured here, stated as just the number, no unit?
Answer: 15
